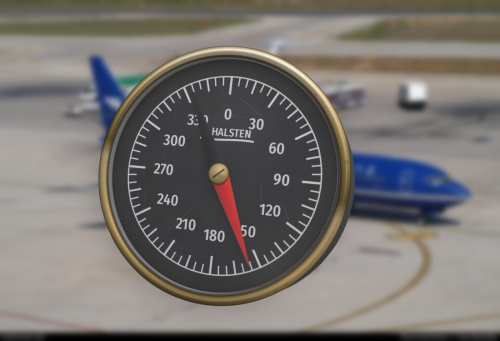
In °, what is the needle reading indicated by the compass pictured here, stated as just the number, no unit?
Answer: 155
